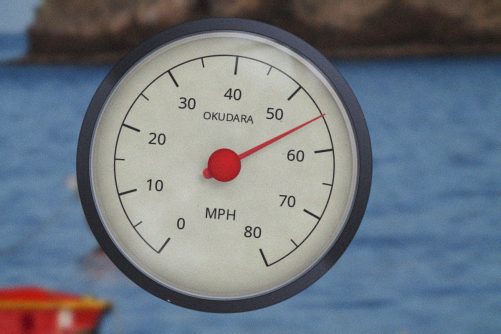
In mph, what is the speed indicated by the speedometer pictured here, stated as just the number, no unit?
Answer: 55
